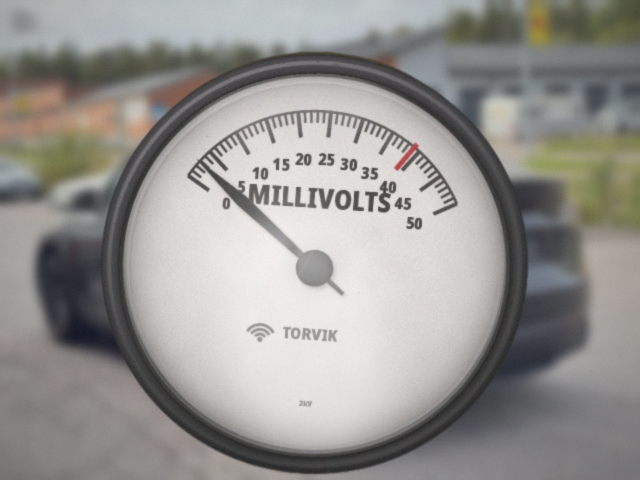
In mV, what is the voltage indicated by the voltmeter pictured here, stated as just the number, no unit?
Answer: 3
